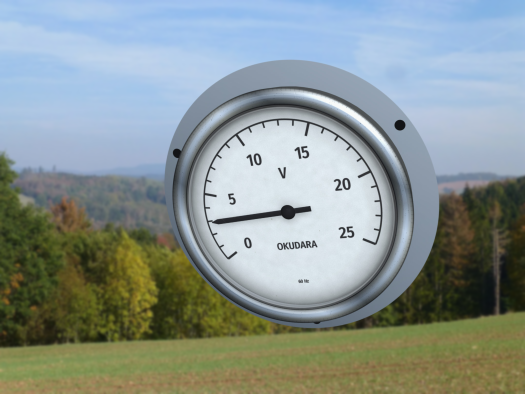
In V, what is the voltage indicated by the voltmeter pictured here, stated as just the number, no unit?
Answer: 3
